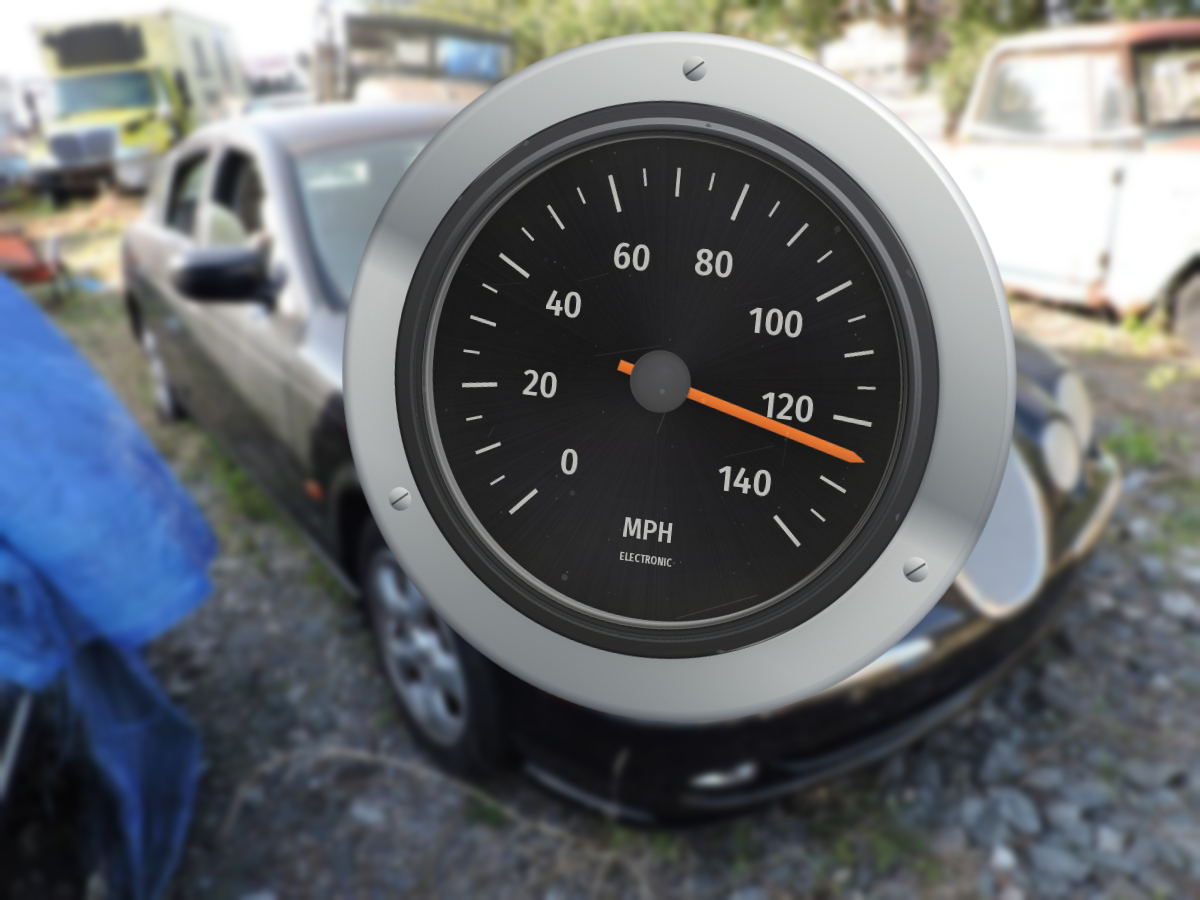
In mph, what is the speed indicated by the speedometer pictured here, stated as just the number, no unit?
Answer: 125
